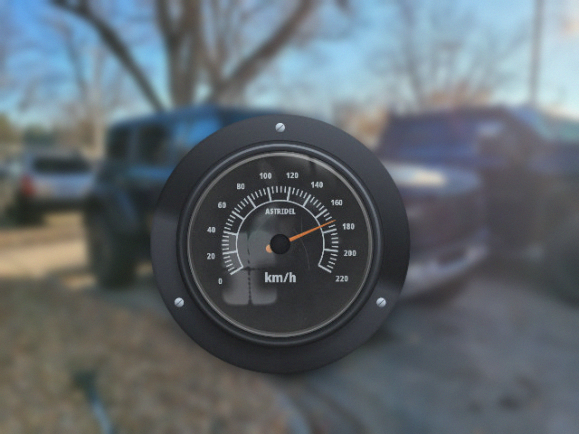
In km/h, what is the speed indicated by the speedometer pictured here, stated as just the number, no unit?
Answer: 172
